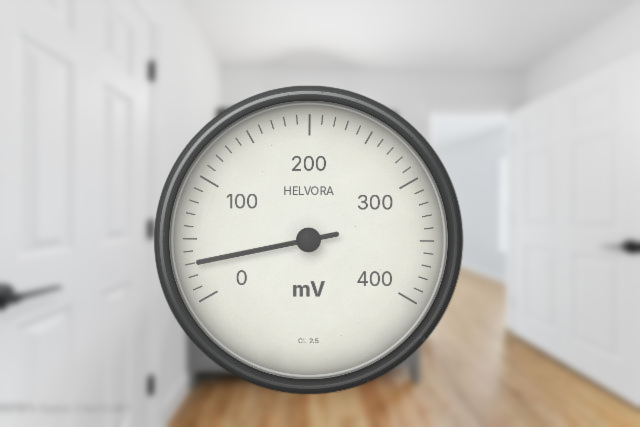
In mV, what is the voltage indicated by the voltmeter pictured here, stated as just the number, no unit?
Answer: 30
